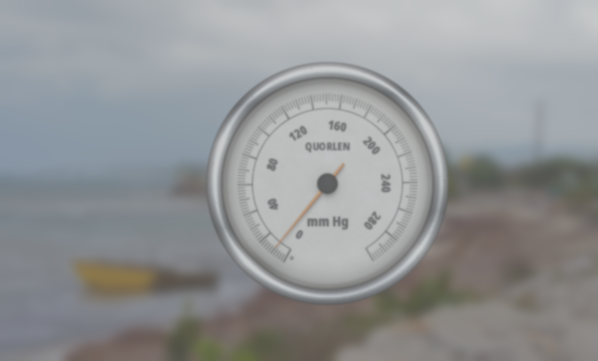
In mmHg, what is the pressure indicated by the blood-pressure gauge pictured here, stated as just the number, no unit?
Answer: 10
